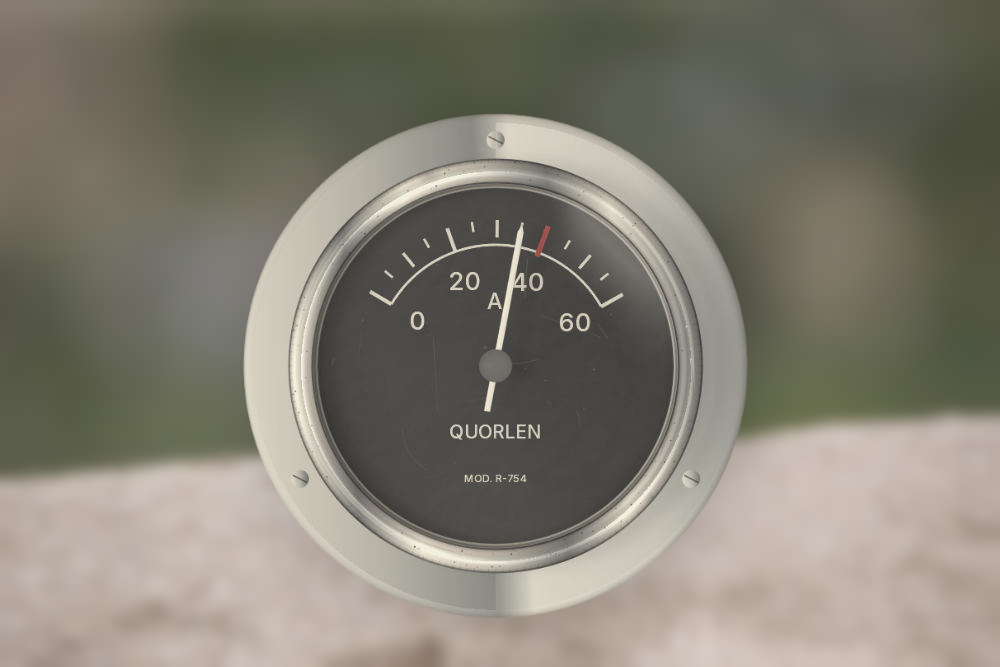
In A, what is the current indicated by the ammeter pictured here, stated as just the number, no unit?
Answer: 35
